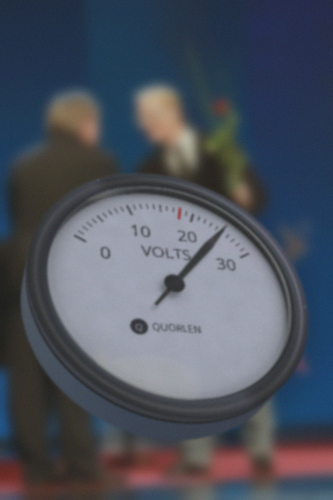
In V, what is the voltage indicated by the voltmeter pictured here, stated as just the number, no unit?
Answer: 25
